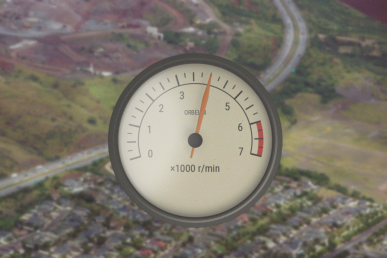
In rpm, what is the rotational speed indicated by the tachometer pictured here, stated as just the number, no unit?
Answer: 4000
